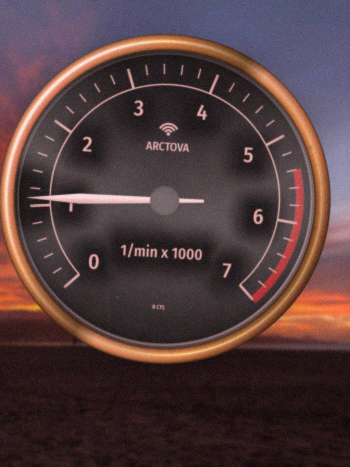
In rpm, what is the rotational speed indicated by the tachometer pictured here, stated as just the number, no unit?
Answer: 1100
